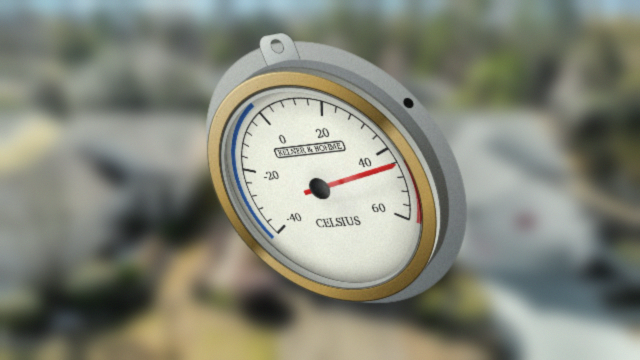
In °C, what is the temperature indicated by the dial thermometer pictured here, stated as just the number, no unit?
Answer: 44
